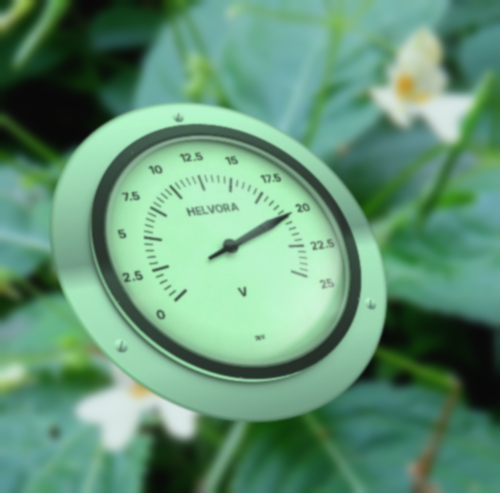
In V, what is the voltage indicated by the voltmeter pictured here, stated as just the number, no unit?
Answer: 20
